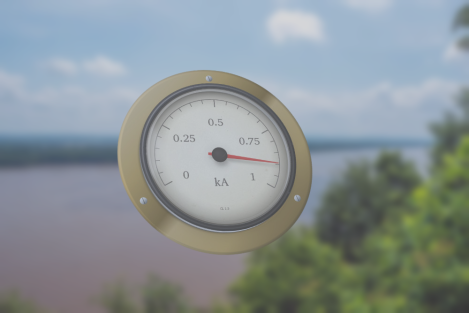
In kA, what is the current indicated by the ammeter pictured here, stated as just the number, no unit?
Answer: 0.9
